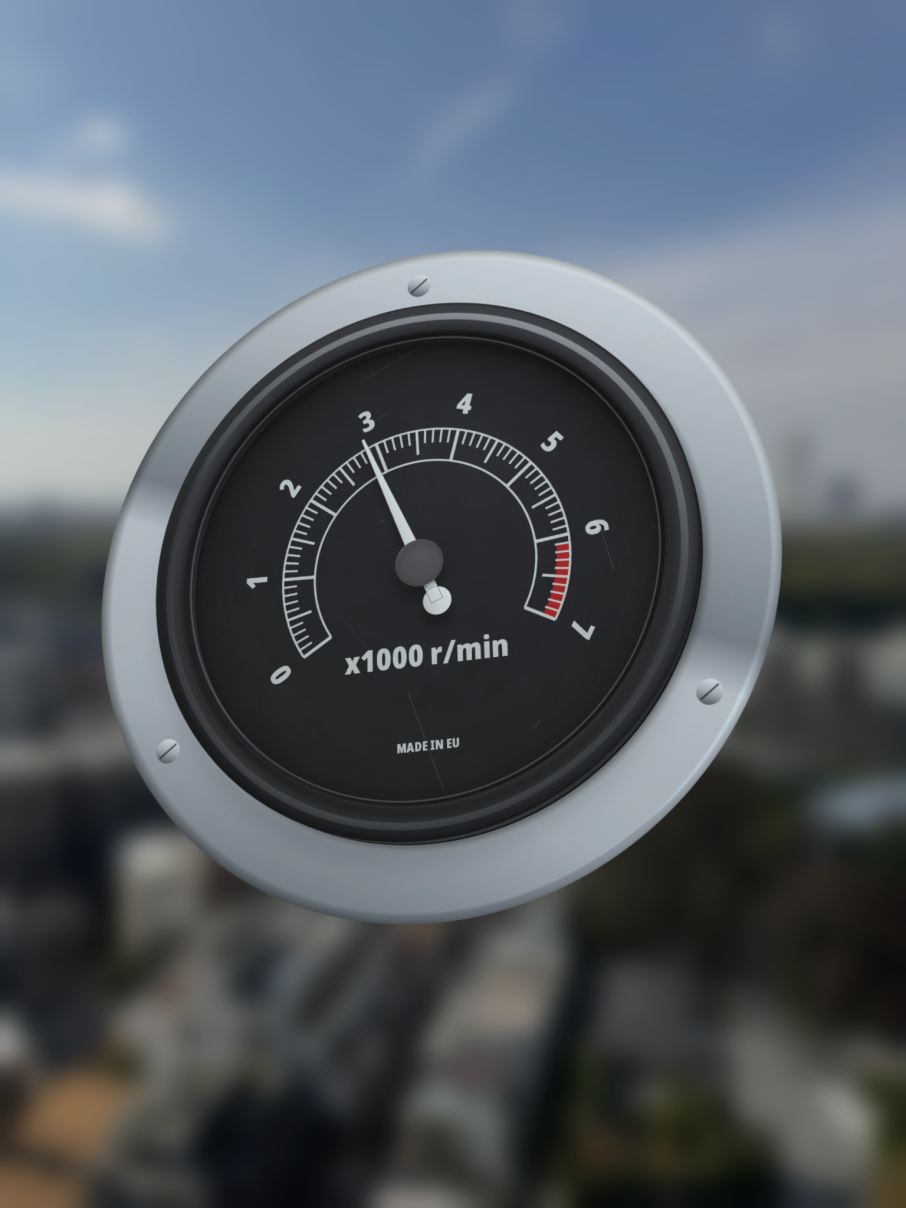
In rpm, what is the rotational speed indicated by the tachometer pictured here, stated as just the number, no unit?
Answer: 2900
